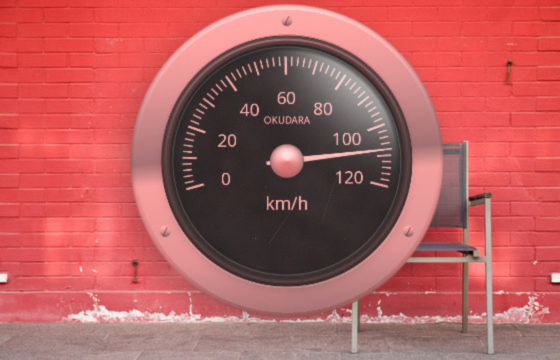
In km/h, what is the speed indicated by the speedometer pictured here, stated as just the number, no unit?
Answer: 108
